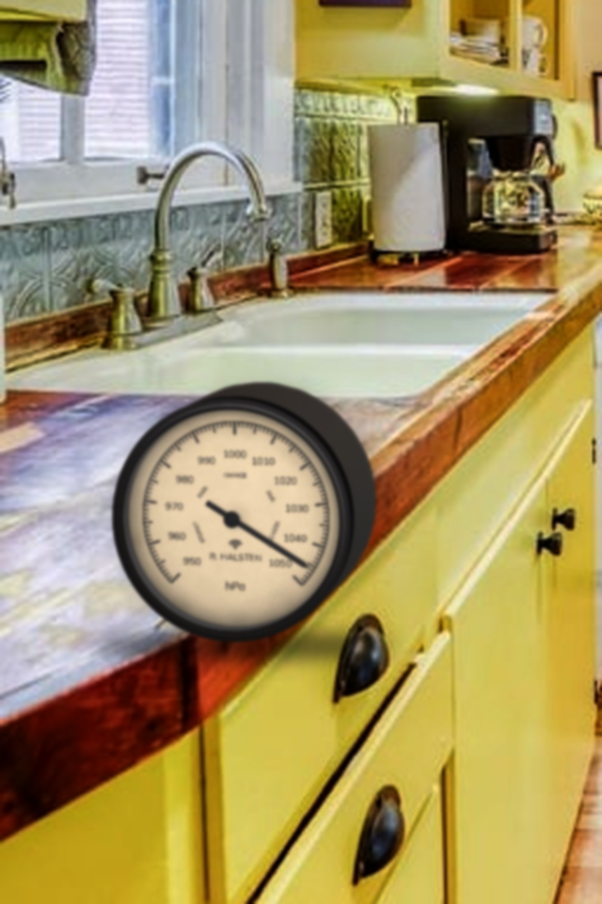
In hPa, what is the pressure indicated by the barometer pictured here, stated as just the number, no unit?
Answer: 1045
